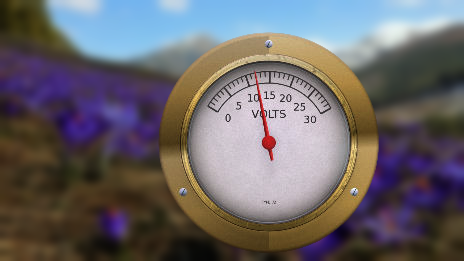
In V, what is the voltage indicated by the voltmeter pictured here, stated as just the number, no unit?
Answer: 12
